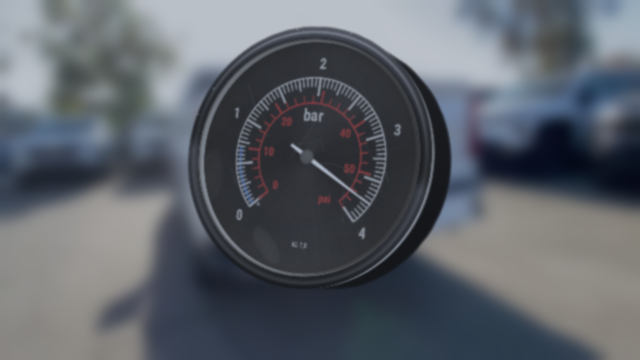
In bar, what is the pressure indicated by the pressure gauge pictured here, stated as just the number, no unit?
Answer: 3.75
